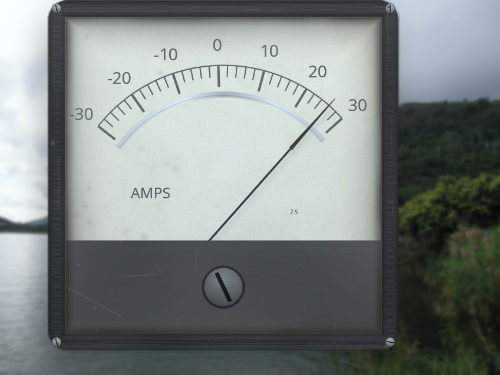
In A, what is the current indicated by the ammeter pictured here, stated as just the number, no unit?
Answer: 26
